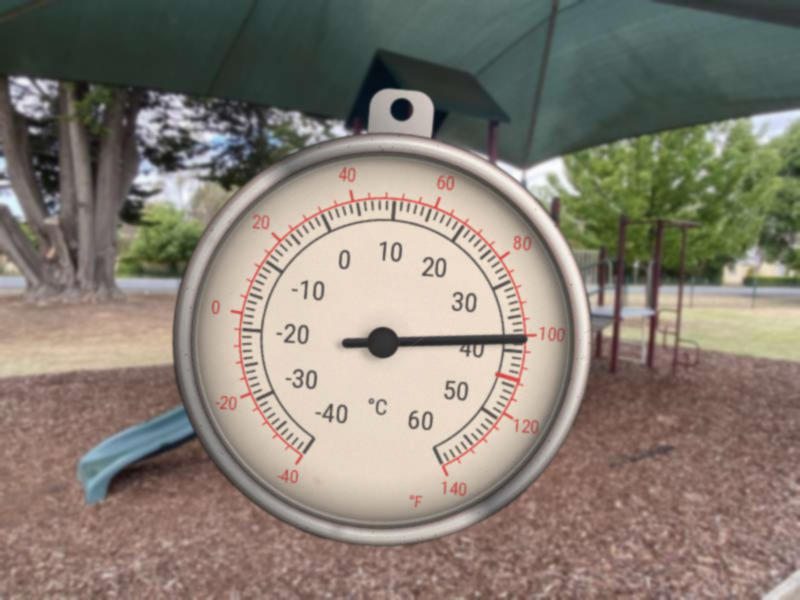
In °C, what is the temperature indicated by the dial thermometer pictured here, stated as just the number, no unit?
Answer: 38
